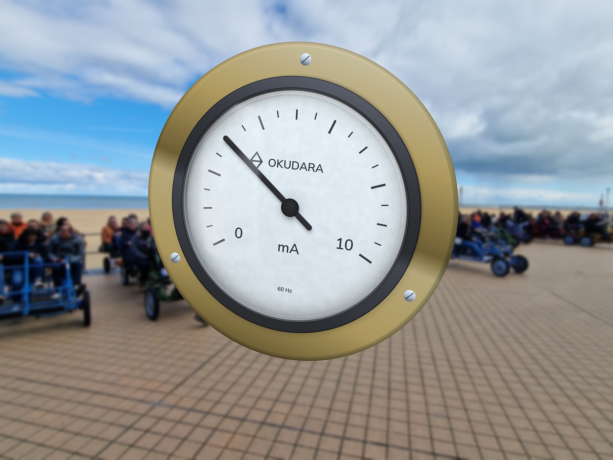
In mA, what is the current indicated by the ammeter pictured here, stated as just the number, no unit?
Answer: 3
